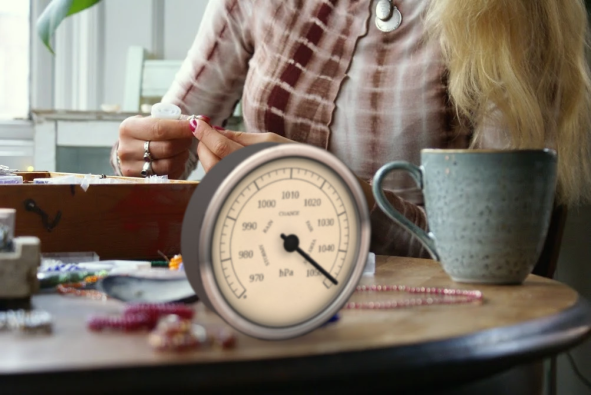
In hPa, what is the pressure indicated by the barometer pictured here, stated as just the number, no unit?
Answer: 1048
